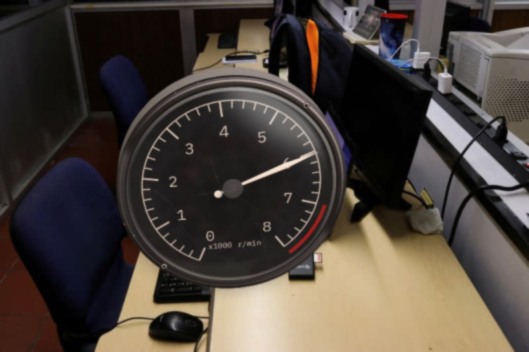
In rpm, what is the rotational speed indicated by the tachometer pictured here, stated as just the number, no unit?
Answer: 6000
